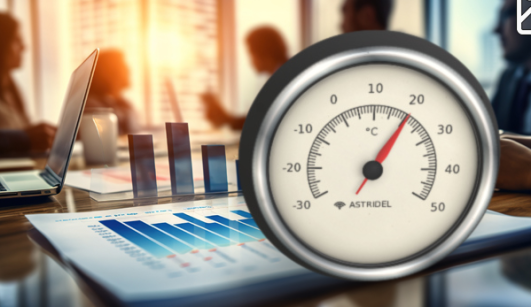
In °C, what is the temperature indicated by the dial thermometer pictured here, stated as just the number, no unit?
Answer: 20
